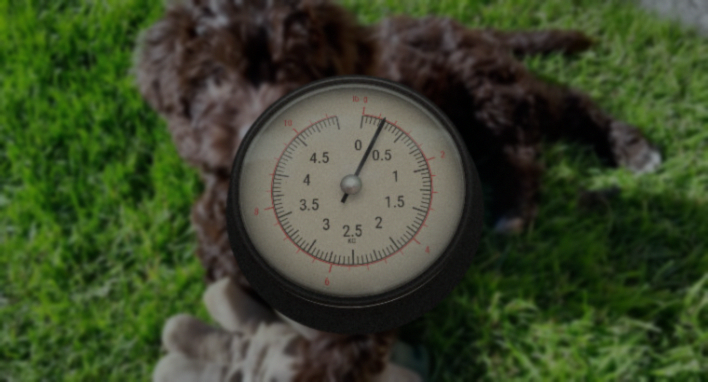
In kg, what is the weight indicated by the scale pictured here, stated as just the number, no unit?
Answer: 0.25
